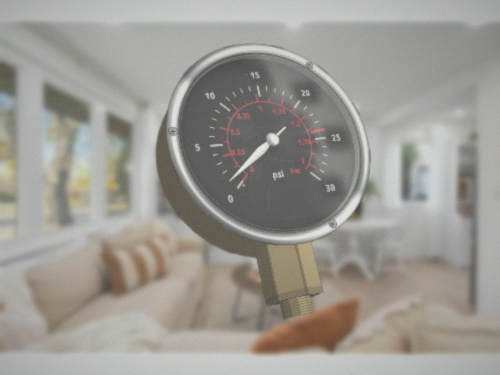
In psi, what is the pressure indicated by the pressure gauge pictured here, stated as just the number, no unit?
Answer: 1
